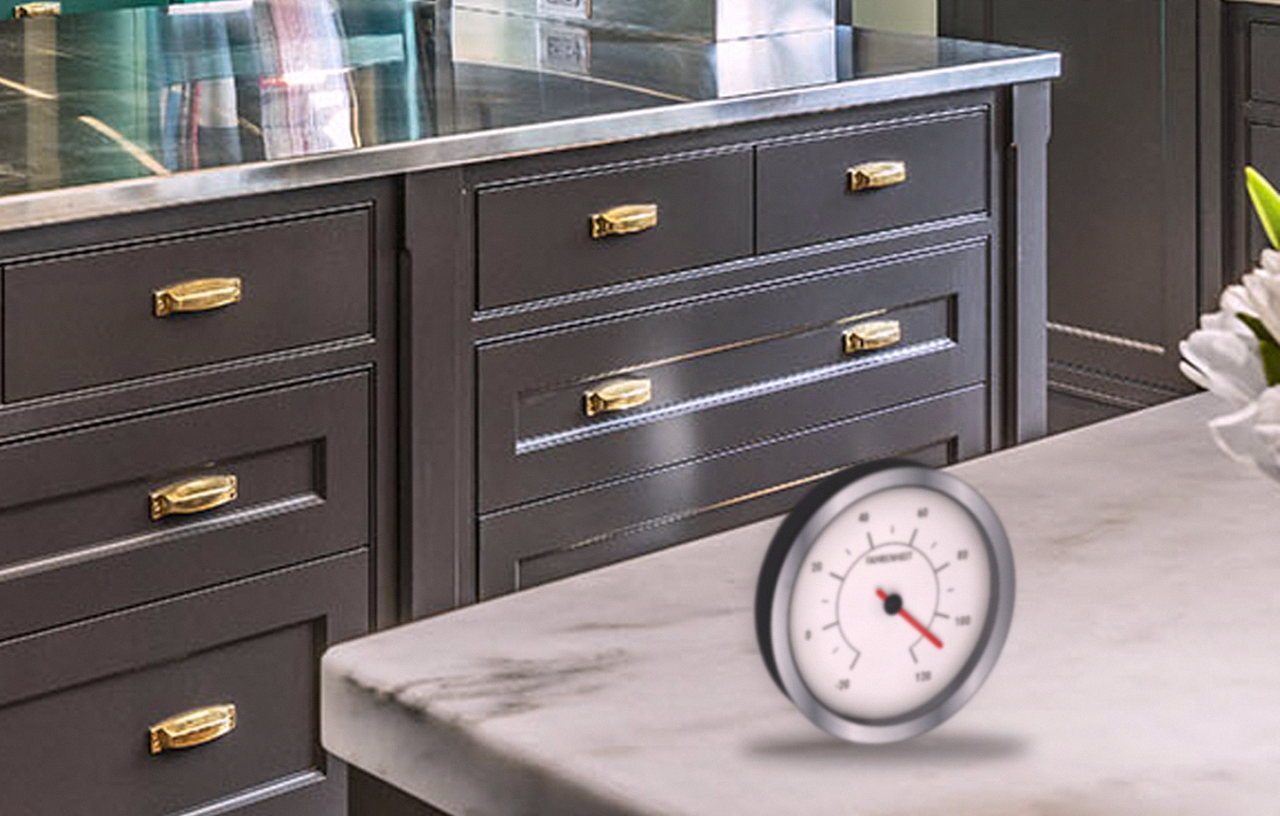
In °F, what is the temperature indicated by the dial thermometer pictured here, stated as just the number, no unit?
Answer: 110
